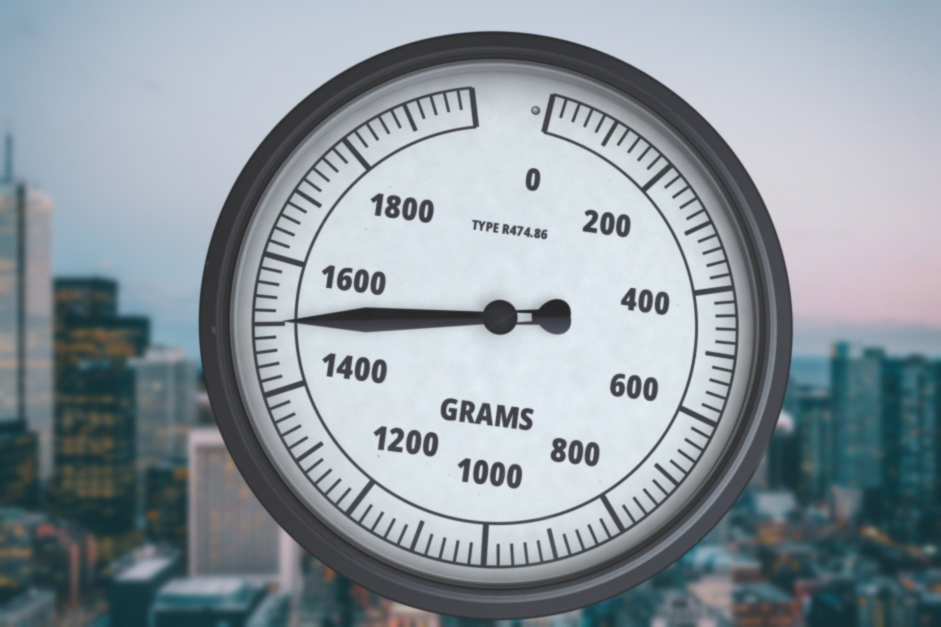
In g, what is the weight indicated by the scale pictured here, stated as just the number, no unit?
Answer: 1500
